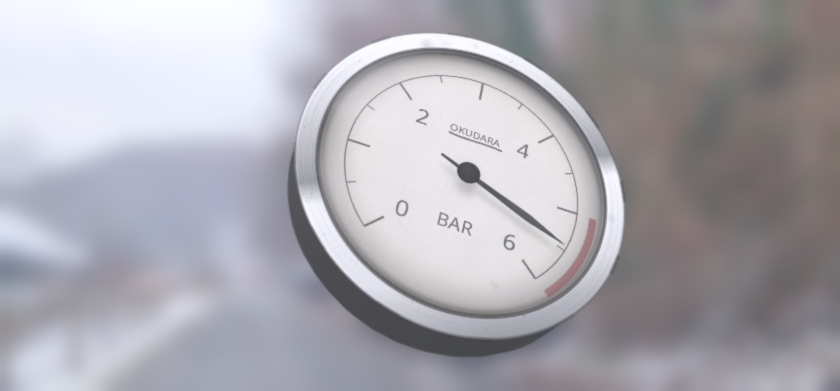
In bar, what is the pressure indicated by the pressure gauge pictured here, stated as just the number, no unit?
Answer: 5.5
